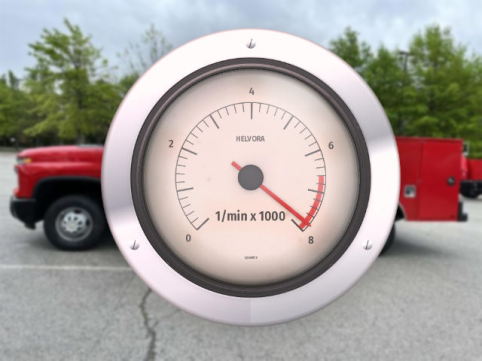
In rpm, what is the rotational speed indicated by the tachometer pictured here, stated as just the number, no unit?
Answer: 7800
